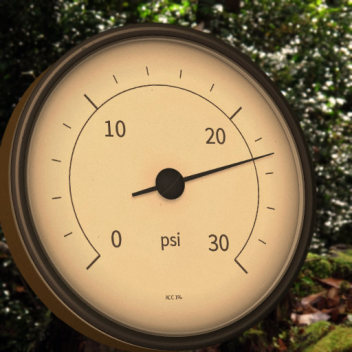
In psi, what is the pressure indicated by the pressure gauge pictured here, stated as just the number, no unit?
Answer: 23
